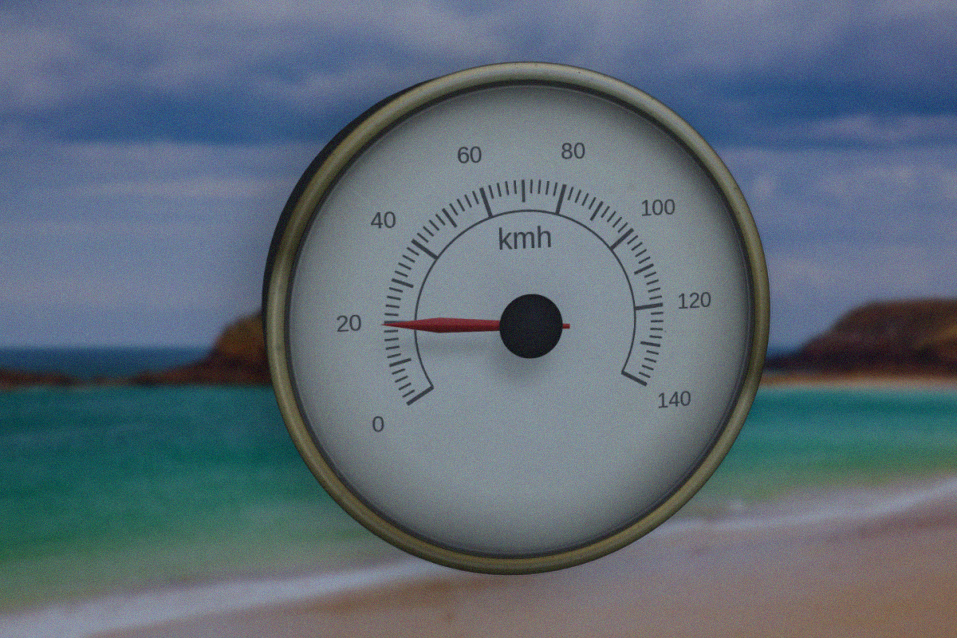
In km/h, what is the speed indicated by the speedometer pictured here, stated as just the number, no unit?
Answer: 20
